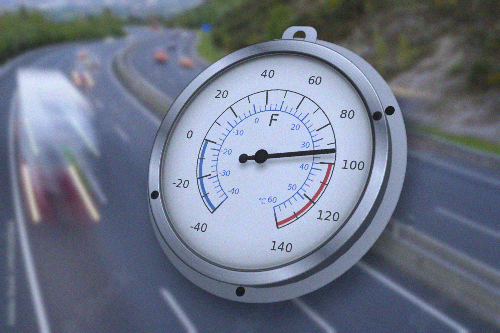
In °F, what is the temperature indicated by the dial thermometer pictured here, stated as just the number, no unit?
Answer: 95
